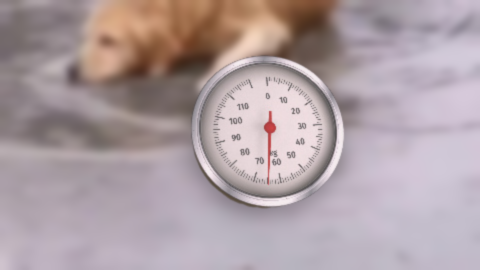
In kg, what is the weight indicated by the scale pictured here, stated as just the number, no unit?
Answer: 65
